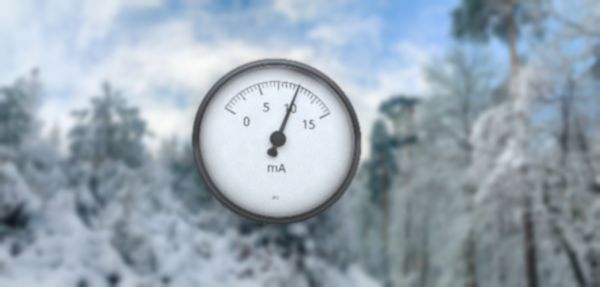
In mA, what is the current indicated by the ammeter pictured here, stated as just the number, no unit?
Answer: 10
